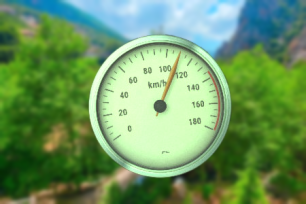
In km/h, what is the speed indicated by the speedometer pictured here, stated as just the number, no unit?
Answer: 110
